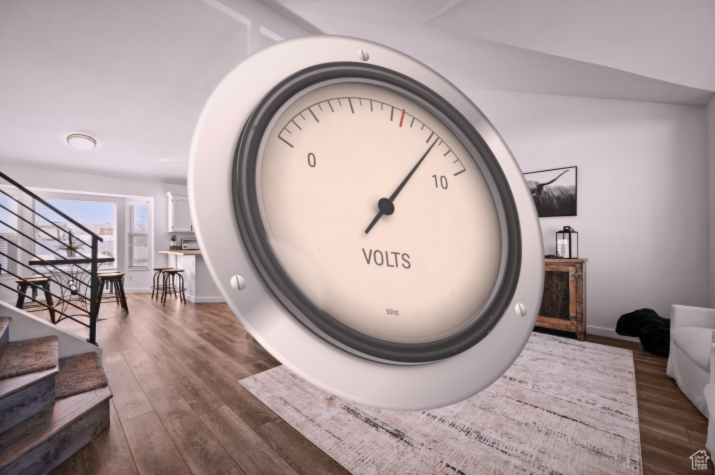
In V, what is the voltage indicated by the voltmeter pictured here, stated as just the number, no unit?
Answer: 8.25
